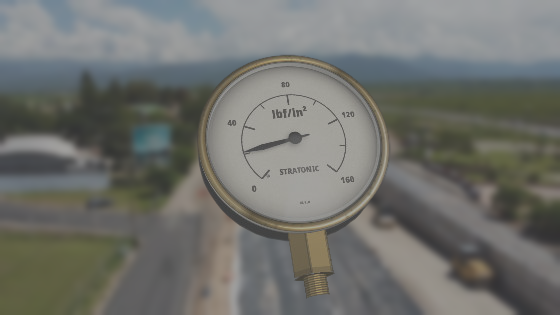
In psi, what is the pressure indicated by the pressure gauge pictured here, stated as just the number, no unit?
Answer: 20
